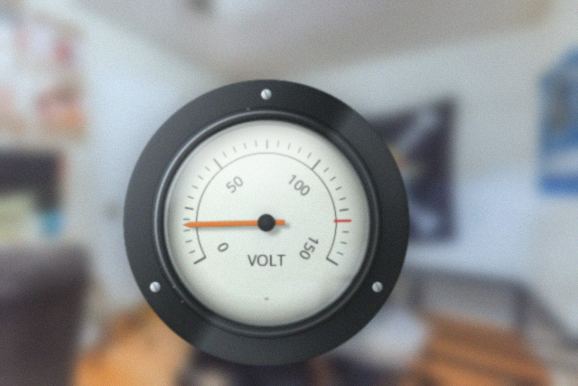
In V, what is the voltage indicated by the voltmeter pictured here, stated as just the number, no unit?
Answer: 17.5
